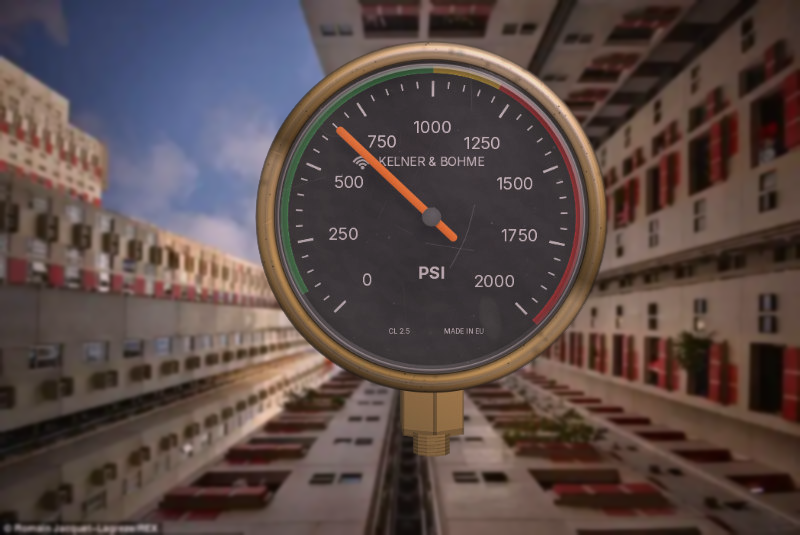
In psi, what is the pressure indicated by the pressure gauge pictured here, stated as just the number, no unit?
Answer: 650
